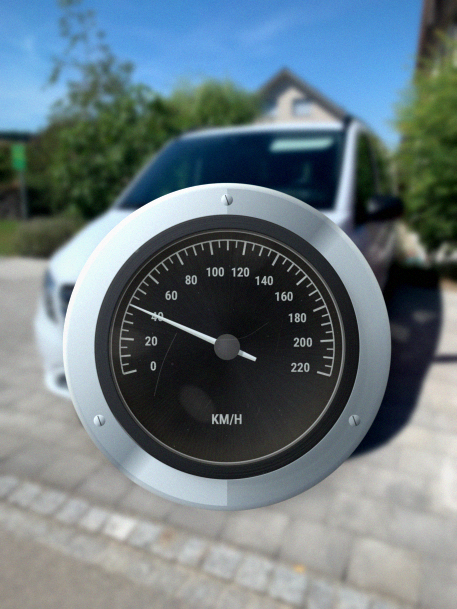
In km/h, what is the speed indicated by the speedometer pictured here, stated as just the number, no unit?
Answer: 40
